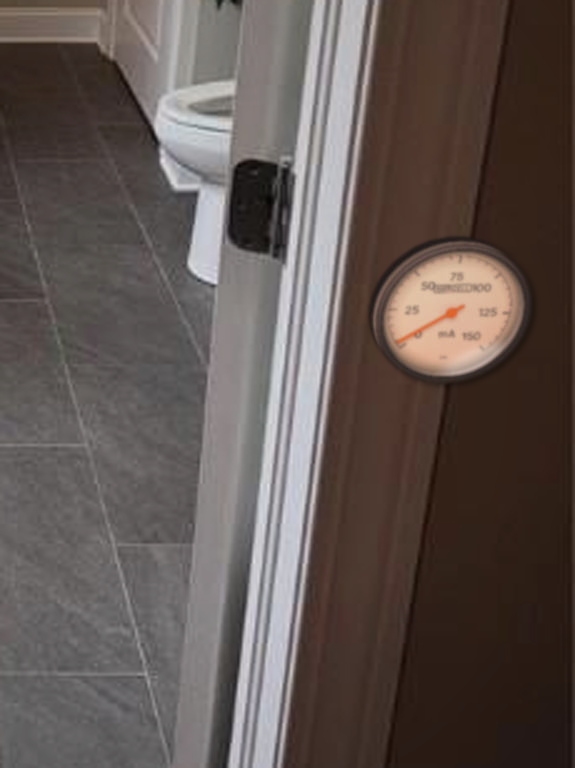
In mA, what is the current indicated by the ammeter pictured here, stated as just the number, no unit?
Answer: 5
